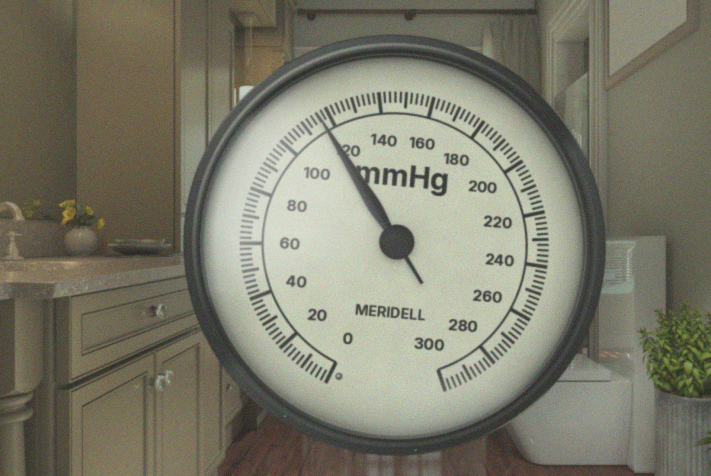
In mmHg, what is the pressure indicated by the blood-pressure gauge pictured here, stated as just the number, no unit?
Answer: 116
